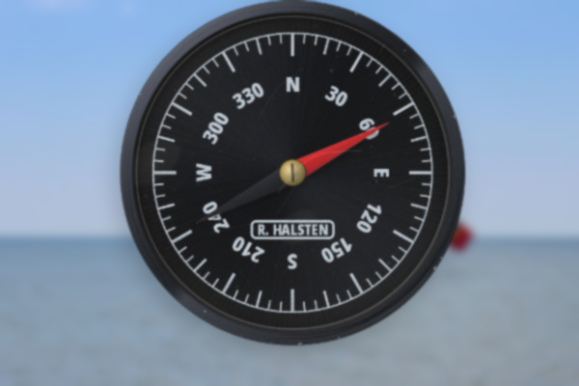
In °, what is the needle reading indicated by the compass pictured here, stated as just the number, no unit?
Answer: 62.5
